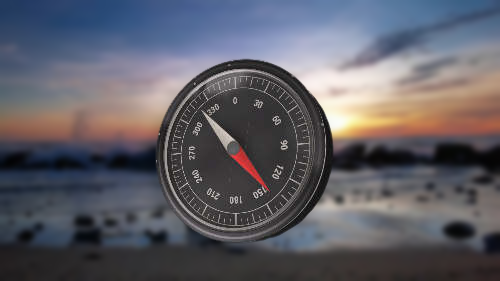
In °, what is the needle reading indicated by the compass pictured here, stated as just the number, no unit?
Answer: 140
